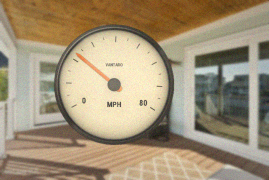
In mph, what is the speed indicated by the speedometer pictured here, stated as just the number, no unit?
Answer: 22.5
